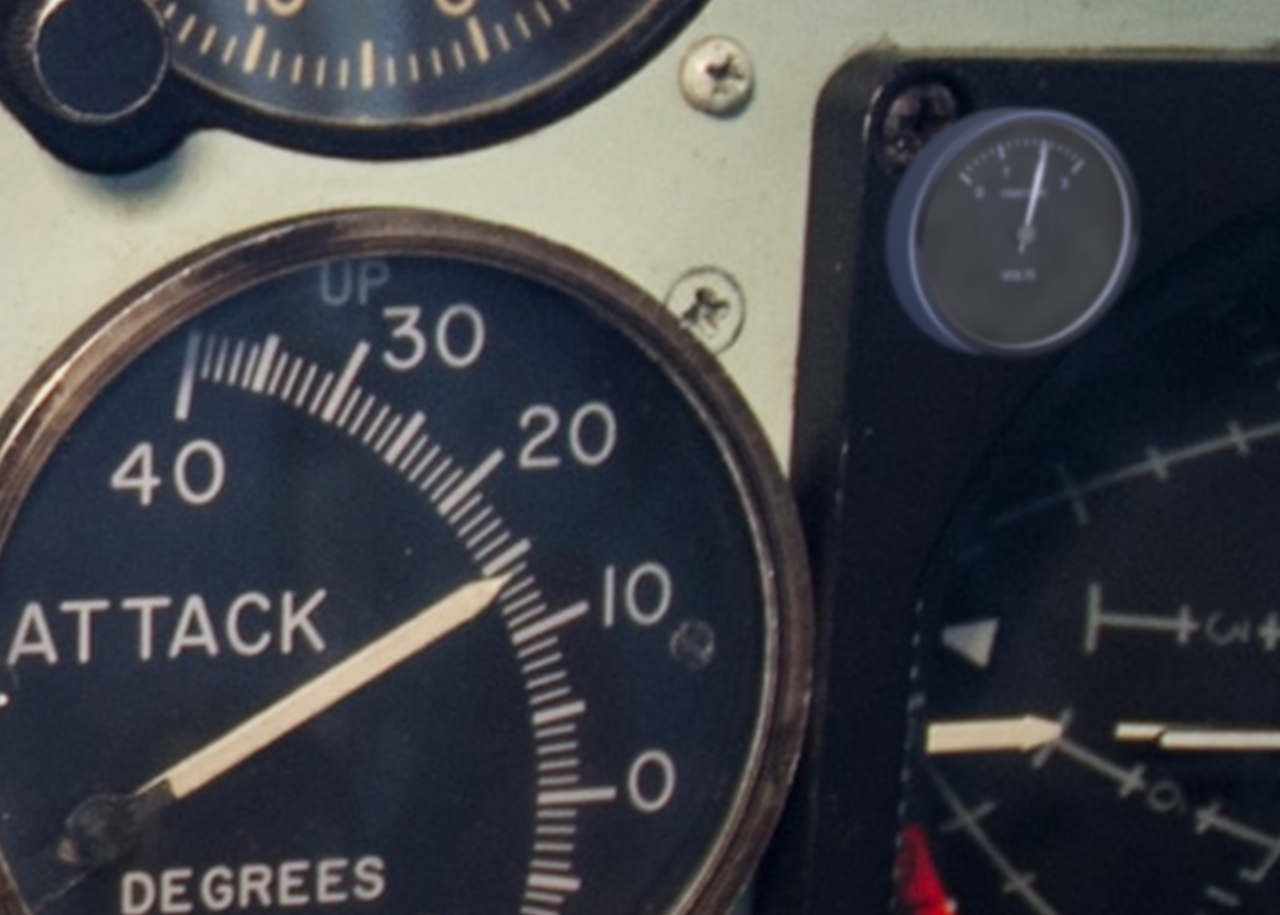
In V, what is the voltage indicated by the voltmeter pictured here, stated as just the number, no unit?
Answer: 2
